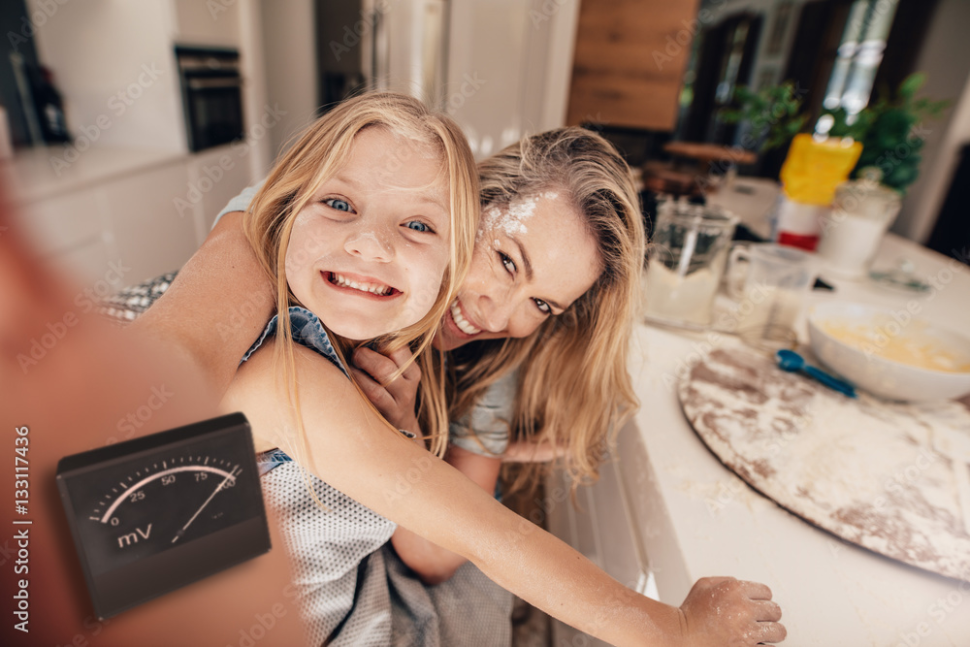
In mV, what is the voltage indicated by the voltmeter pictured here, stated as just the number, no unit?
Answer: 95
